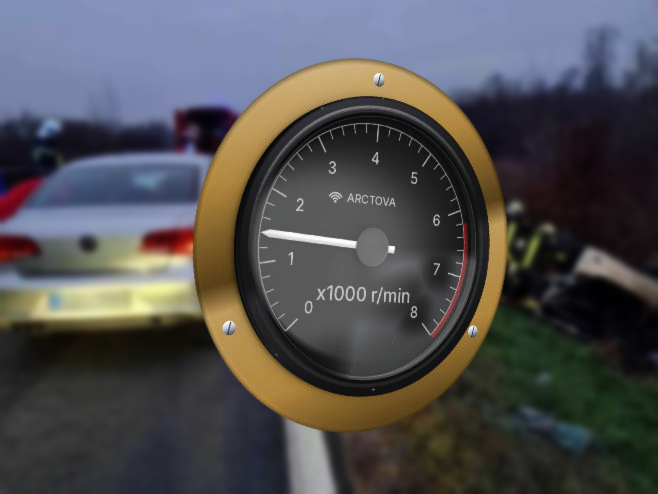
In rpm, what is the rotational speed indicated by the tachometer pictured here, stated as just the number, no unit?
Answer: 1400
